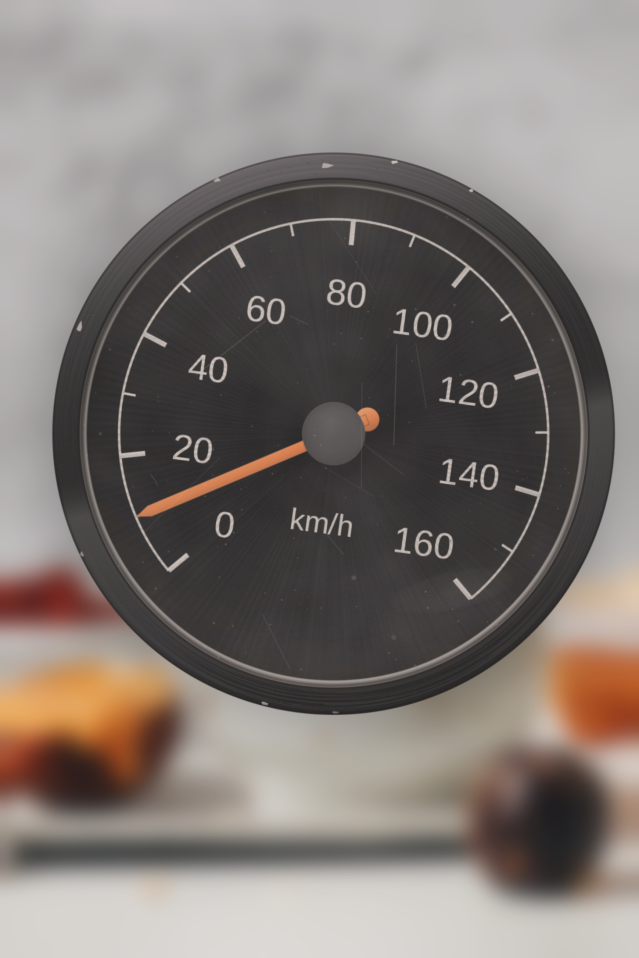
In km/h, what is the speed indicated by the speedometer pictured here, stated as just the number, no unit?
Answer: 10
